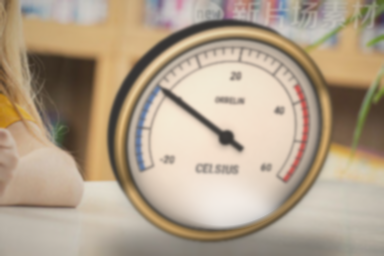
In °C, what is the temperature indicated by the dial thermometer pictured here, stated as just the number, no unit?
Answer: 0
